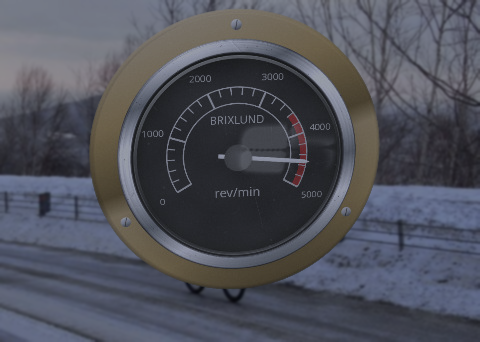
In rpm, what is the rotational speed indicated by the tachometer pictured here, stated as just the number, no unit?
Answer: 4500
